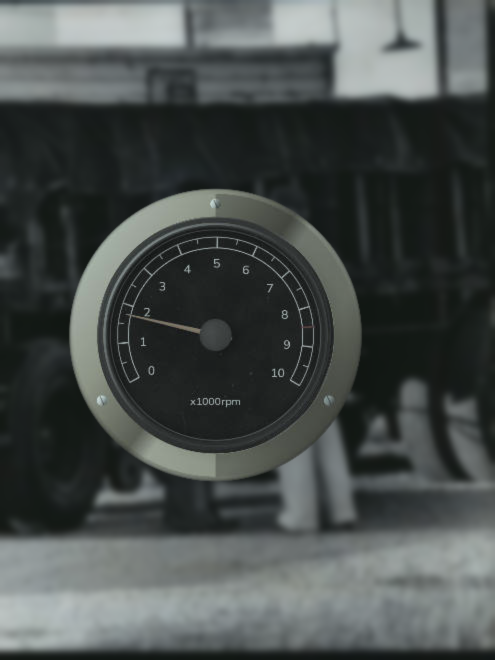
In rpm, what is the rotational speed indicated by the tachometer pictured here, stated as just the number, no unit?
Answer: 1750
